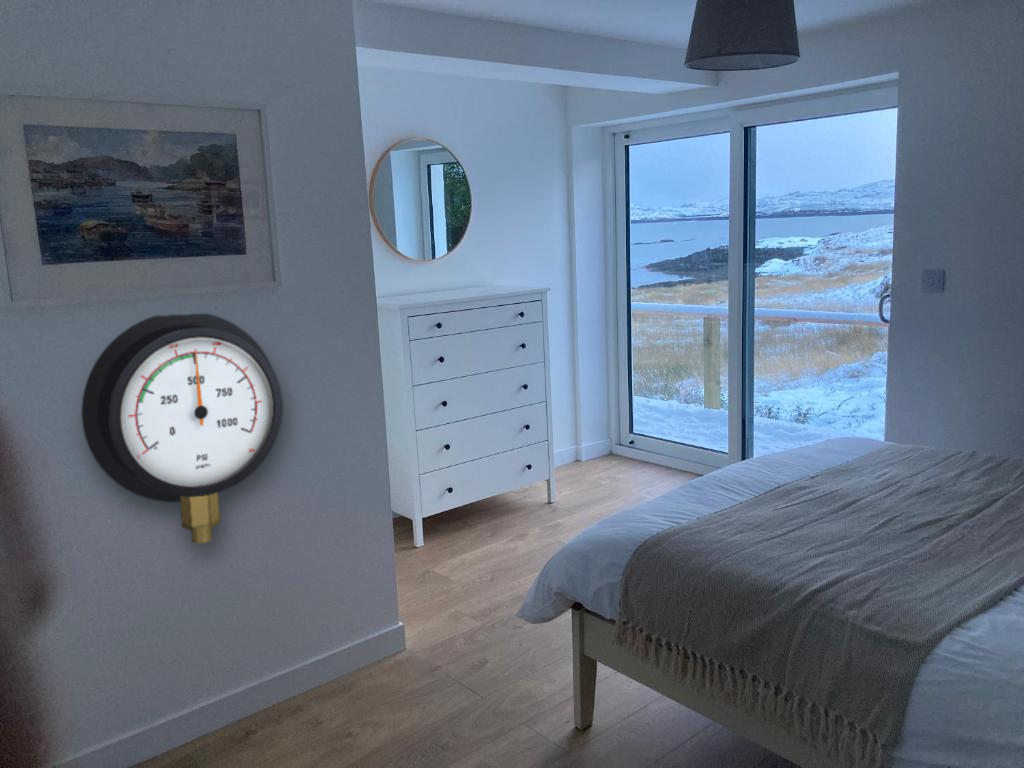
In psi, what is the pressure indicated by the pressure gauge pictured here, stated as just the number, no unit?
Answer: 500
